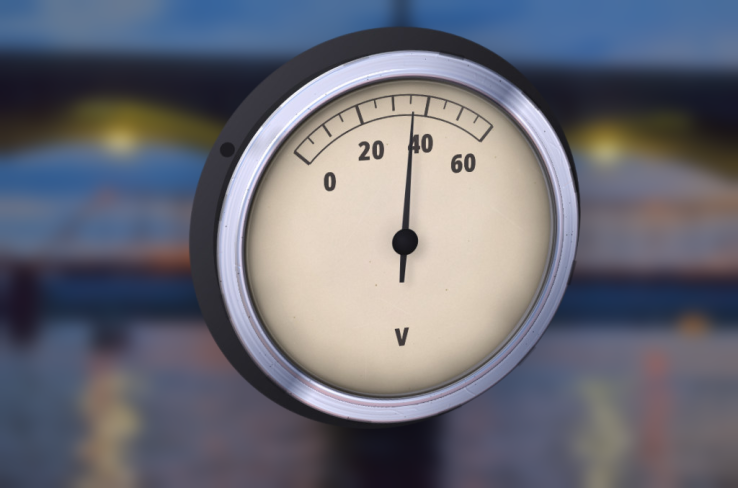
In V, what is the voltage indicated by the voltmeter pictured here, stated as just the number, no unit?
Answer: 35
